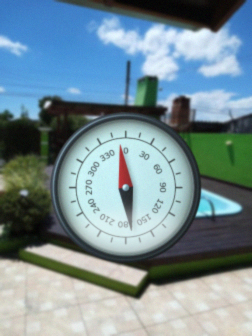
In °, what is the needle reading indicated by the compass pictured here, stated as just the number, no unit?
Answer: 352.5
